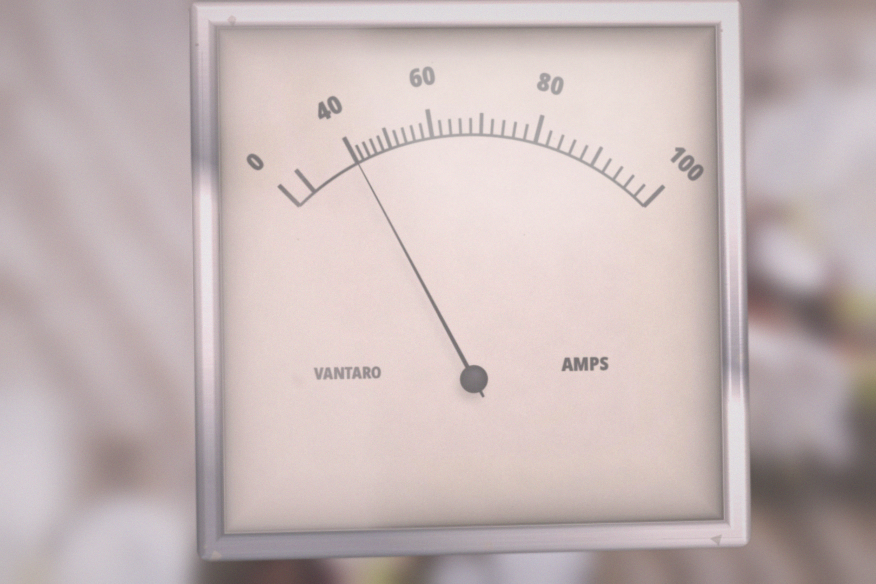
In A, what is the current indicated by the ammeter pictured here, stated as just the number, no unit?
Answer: 40
